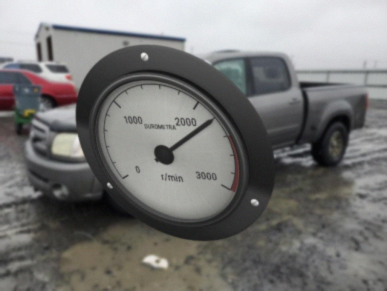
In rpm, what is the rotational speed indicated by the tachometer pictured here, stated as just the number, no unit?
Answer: 2200
